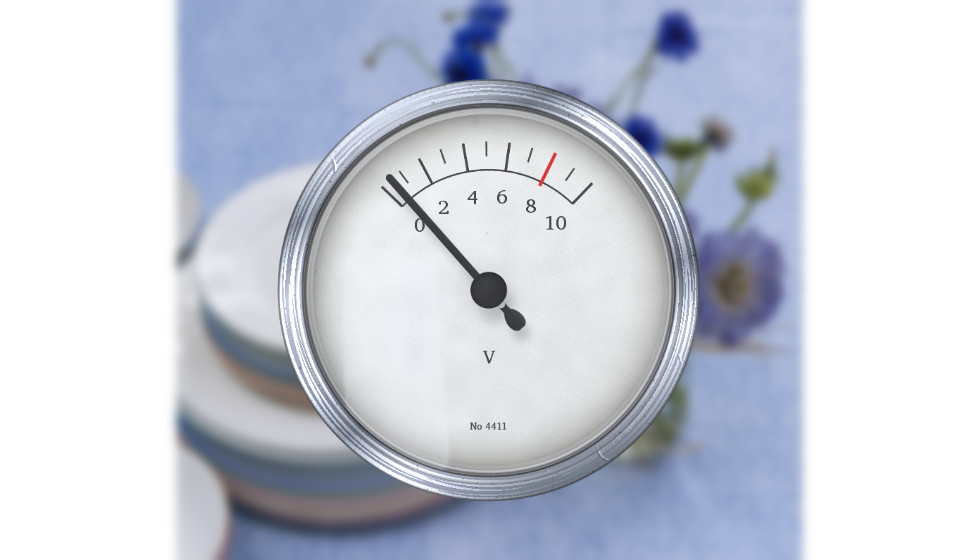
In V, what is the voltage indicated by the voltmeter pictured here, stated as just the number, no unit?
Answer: 0.5
